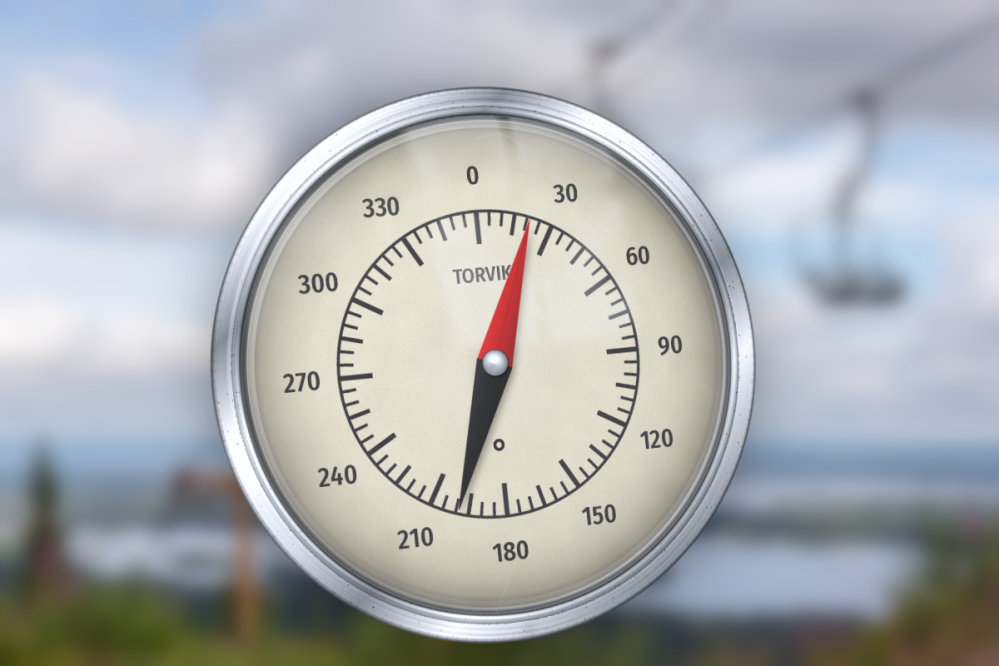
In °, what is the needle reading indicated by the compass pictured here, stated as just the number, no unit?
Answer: 20
